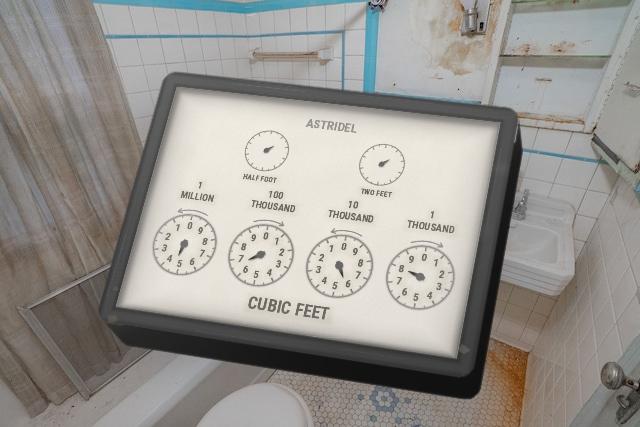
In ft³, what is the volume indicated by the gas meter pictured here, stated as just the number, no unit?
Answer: 465800
